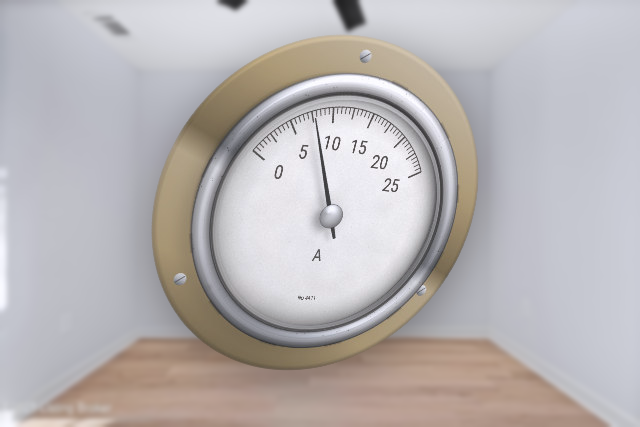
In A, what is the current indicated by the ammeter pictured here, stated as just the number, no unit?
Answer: 7.5
